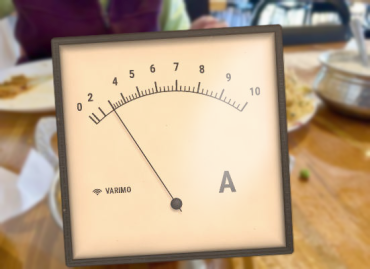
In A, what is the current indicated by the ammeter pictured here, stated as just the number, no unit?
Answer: 3
